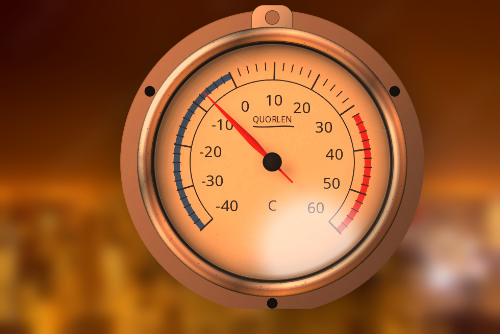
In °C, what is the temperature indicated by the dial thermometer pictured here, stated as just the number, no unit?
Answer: -7
